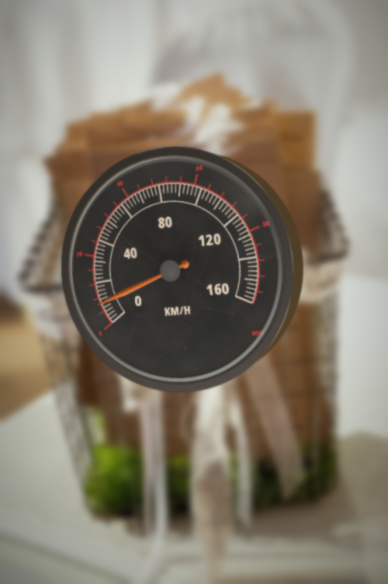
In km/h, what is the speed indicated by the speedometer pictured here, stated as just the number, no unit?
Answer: 10
